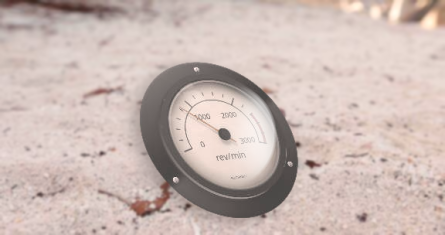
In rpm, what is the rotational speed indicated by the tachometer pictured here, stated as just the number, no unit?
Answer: 800
